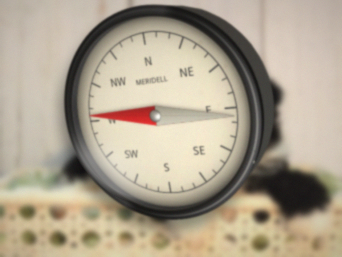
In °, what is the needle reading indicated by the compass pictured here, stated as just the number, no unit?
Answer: 275
